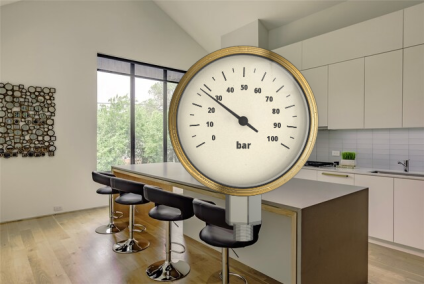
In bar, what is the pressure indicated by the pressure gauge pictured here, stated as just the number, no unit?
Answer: 27.5
